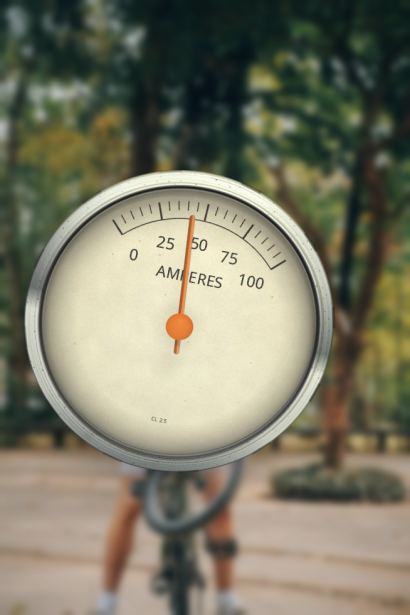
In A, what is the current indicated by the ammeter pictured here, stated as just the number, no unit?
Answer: 42.5
